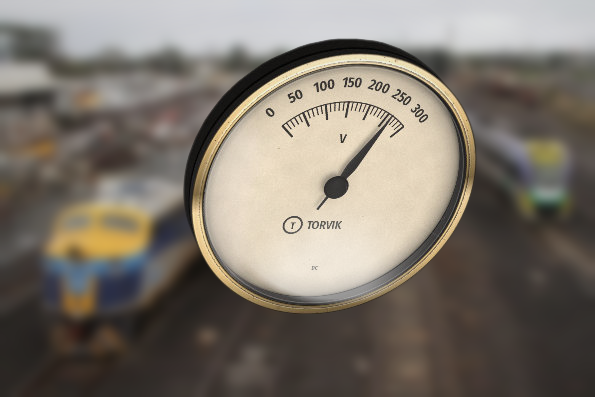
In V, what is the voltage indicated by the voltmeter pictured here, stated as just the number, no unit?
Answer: 250
